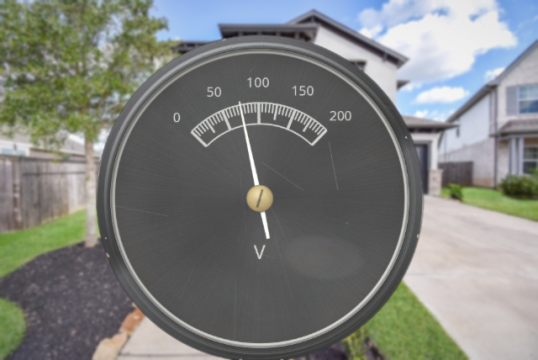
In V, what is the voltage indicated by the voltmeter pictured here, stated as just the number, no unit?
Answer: 75
